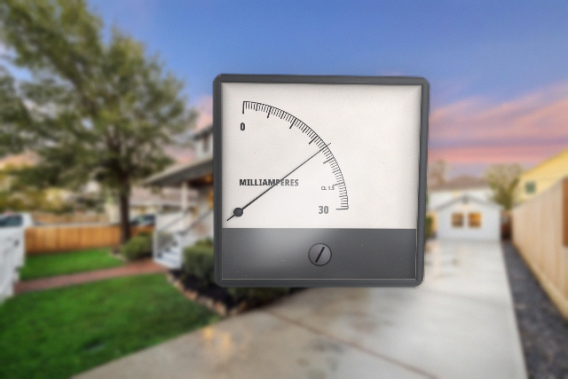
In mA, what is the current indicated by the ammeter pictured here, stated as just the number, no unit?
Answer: 17.5
